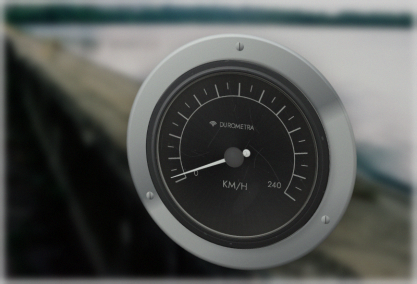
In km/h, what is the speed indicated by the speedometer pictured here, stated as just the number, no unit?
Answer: 5
